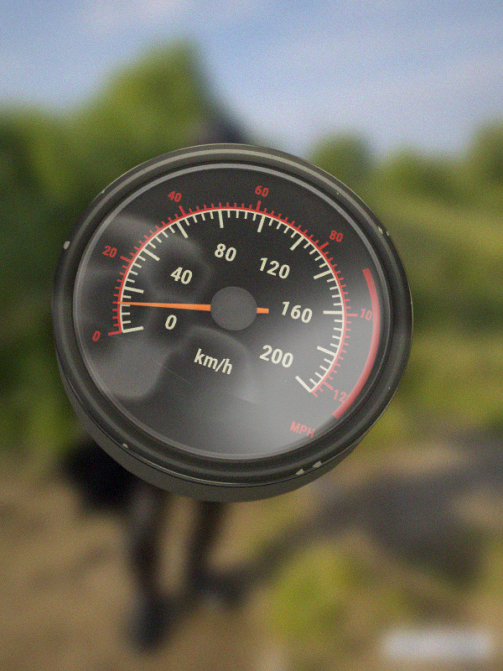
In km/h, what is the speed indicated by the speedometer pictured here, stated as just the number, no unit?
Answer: 12
